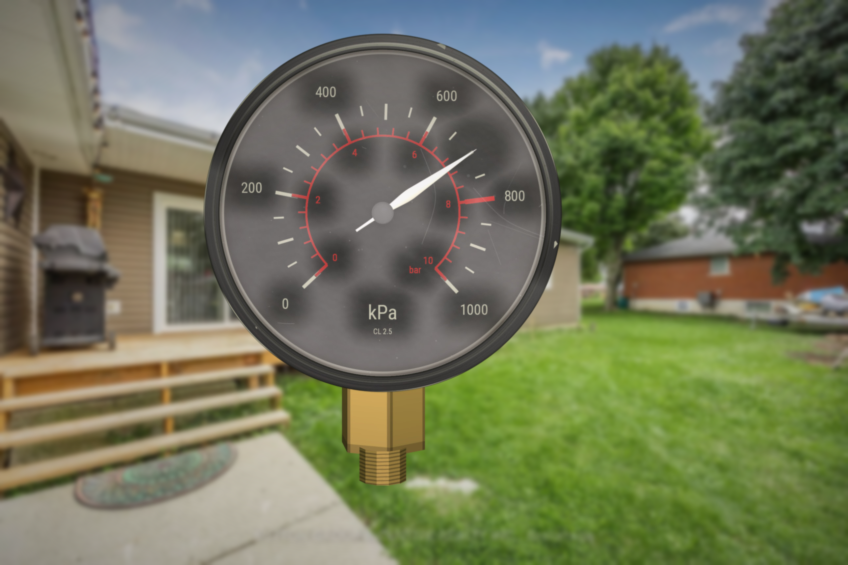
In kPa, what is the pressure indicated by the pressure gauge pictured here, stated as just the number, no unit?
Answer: 700
